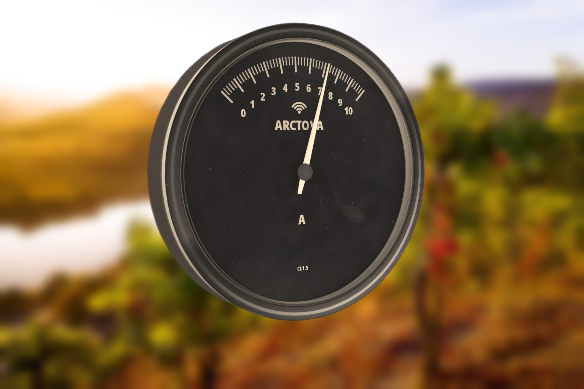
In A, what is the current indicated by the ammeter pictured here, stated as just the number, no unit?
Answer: 7
